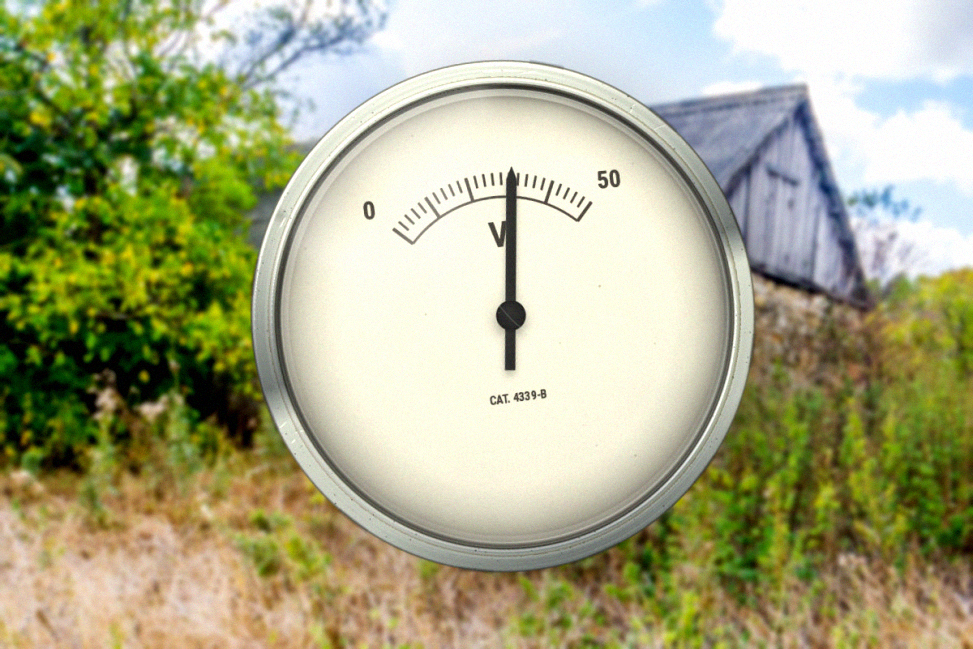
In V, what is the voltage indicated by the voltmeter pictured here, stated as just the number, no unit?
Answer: 30
